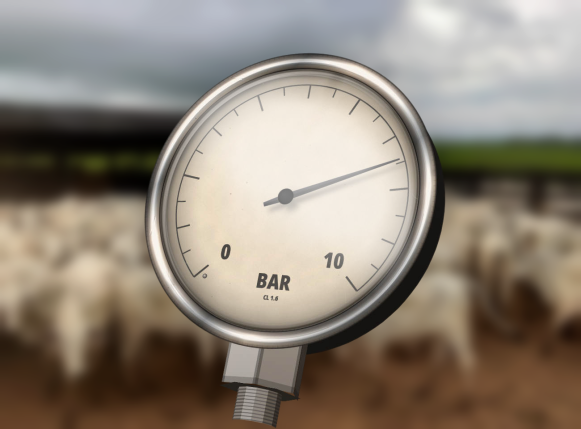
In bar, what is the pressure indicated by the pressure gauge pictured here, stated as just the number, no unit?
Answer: 7.5
